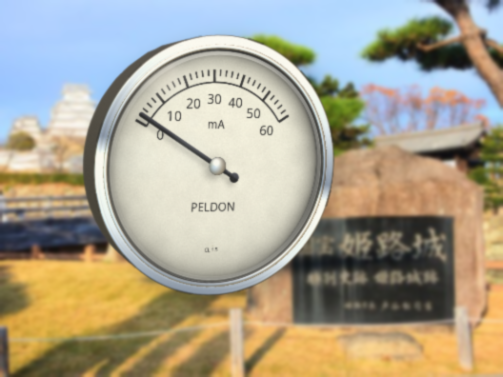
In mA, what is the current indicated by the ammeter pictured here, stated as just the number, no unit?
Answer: 2
